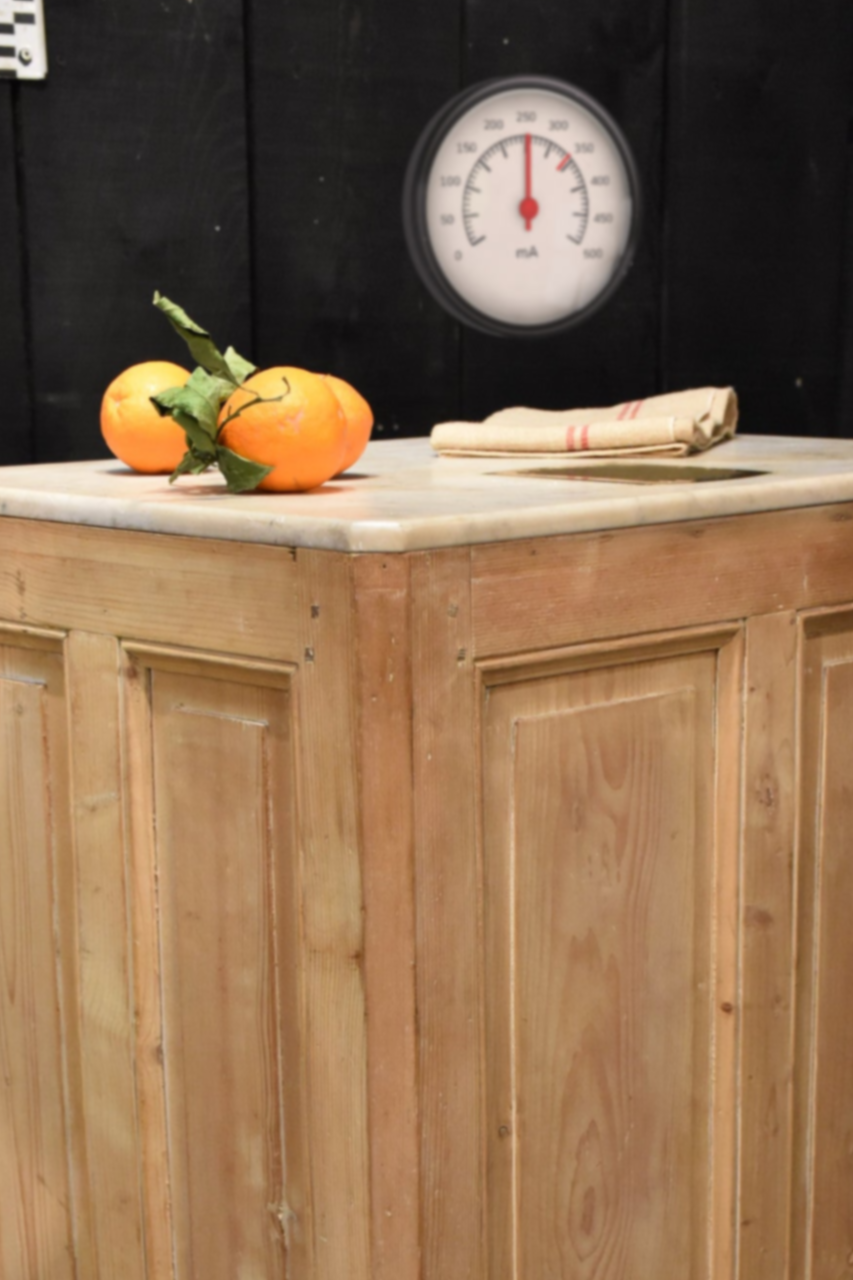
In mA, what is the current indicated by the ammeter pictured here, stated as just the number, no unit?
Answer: 250
